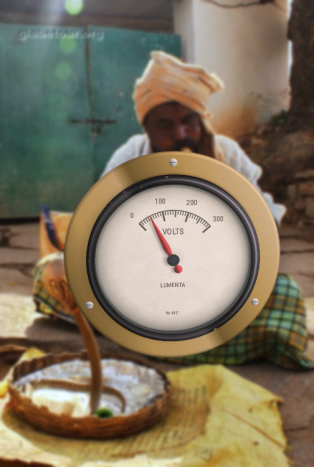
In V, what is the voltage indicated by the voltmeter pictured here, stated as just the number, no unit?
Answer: 50
